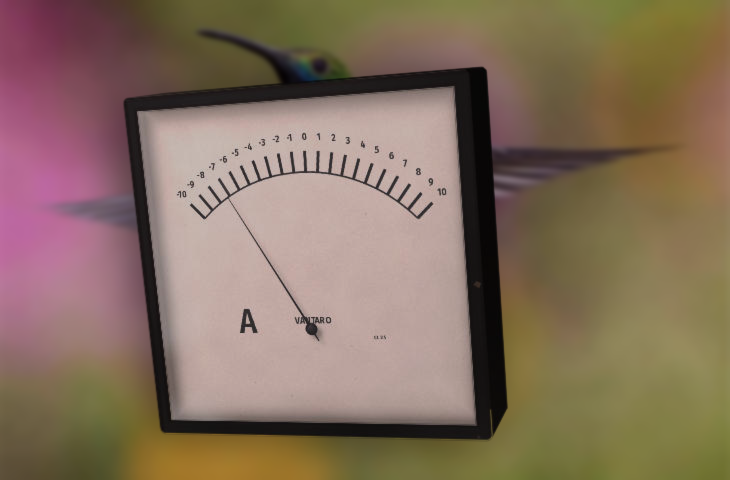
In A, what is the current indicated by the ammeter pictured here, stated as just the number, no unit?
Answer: -7
